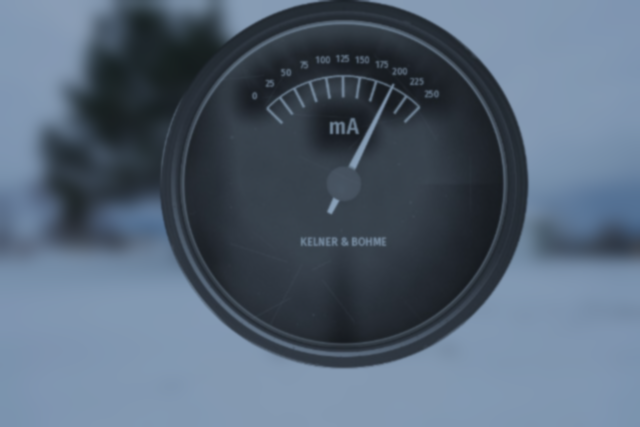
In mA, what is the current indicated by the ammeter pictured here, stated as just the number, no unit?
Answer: 200
